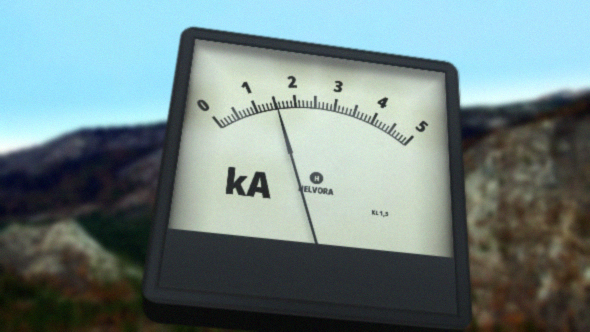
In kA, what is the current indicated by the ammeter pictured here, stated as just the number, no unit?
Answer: 1.5
